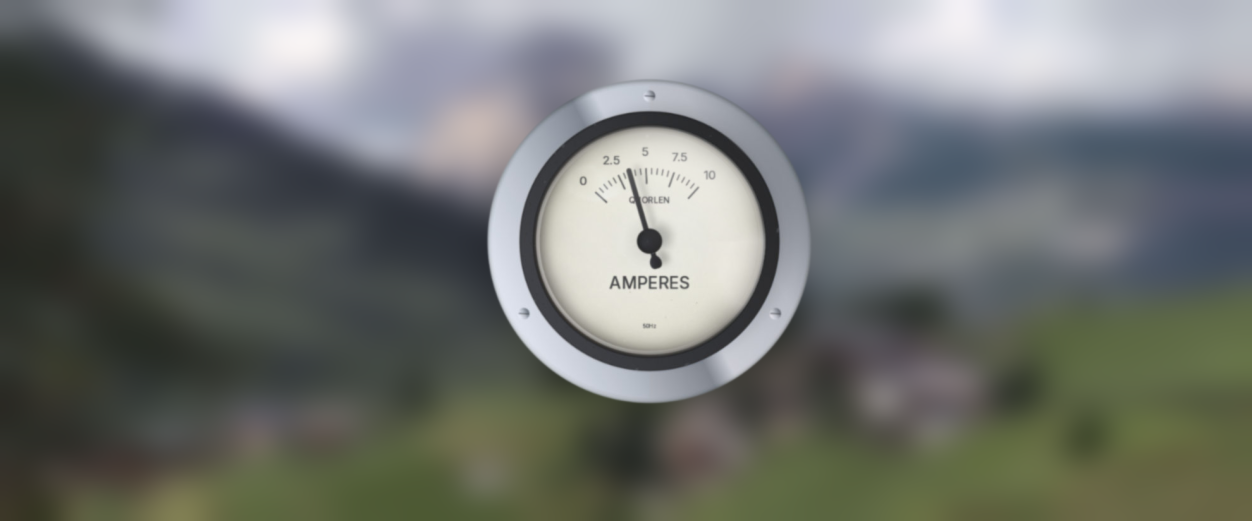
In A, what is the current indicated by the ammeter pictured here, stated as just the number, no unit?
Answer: 3.5
